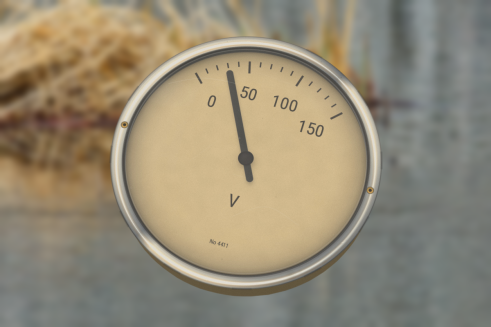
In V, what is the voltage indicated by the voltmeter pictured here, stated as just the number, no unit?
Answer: 30
